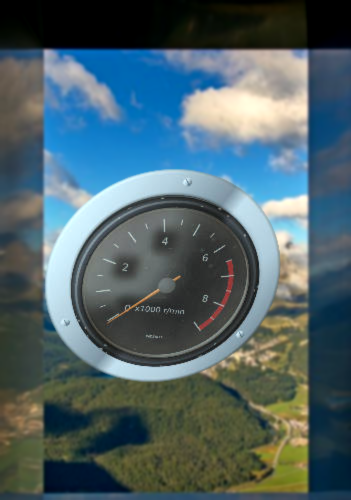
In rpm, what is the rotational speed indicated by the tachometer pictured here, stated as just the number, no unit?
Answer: 0
